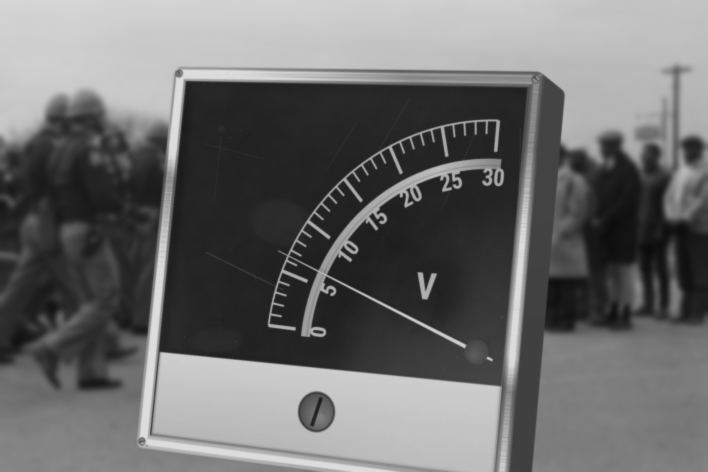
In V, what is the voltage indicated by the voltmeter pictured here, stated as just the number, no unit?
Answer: 6.5
